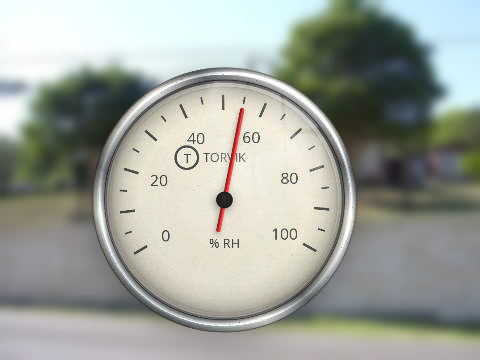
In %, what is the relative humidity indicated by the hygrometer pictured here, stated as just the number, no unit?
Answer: 55
